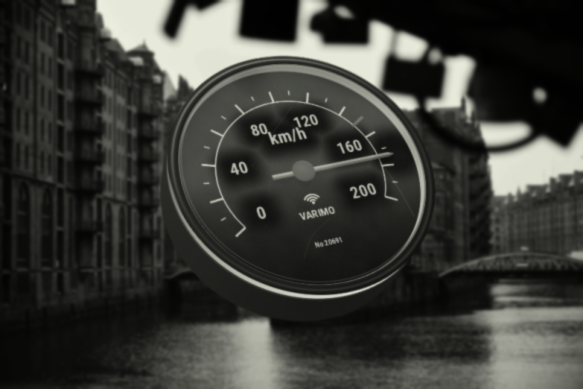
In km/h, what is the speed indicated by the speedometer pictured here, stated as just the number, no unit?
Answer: 175
